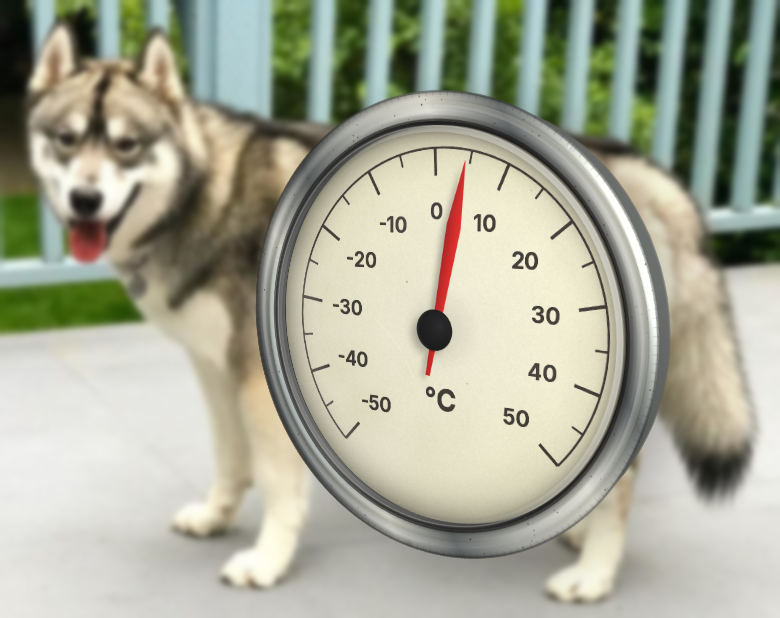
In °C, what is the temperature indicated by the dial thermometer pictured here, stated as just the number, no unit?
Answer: 5
